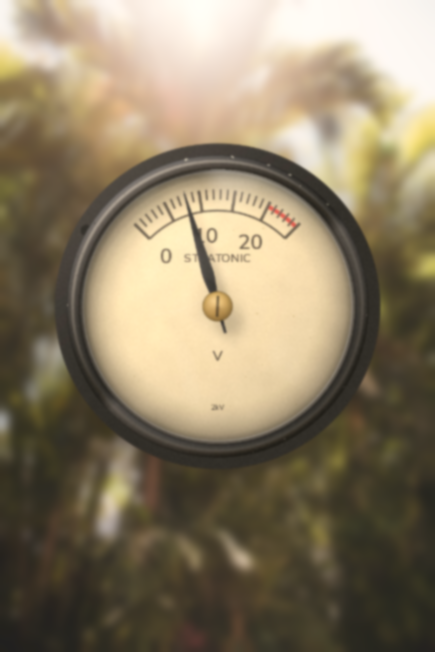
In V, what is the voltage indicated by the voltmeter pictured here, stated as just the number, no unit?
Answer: 8
